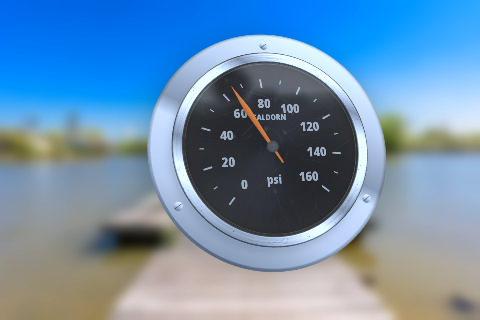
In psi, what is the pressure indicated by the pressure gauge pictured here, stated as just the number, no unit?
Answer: 65
